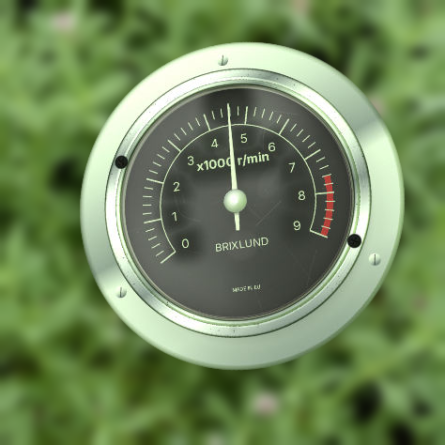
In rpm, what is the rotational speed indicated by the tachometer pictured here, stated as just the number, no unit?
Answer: 4600
